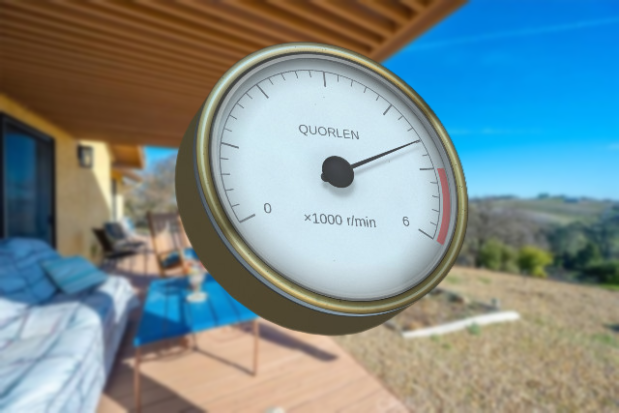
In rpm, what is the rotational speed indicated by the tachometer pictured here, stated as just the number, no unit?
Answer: 4600
